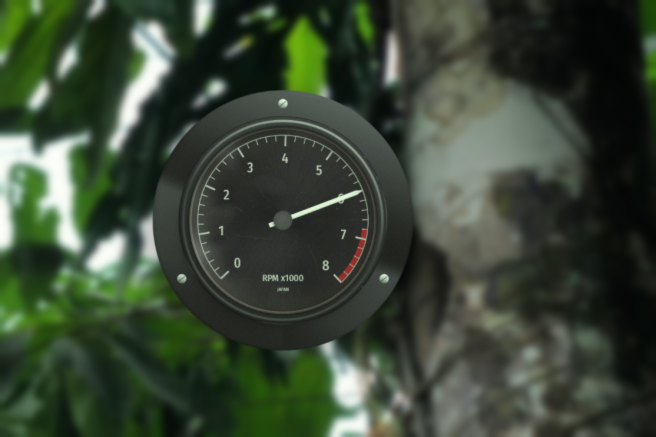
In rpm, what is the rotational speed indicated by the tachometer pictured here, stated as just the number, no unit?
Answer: 6000
